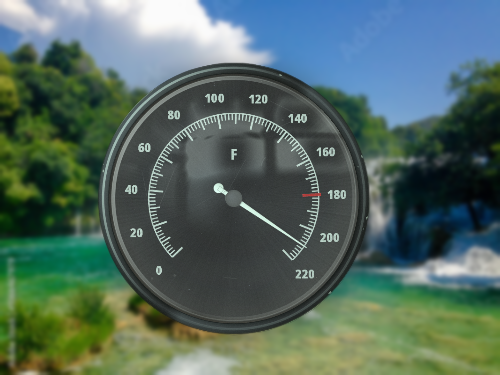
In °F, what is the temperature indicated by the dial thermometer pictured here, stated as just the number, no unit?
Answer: 210
